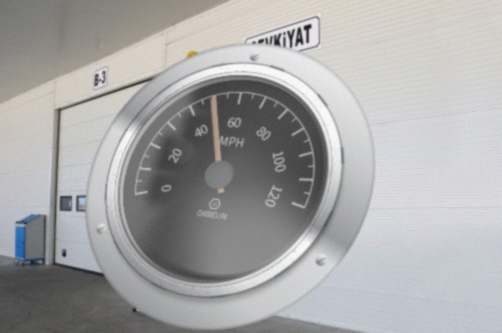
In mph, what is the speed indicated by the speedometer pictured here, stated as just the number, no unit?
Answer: 50
